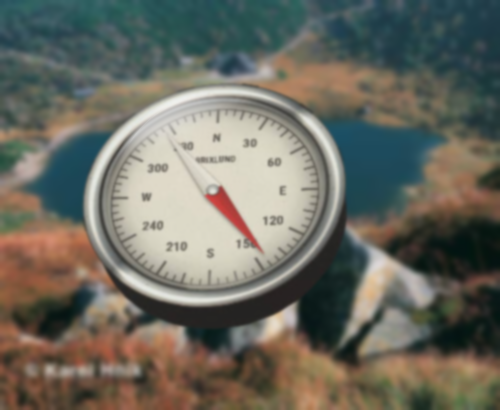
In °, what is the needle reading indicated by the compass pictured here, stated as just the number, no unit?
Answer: 145
